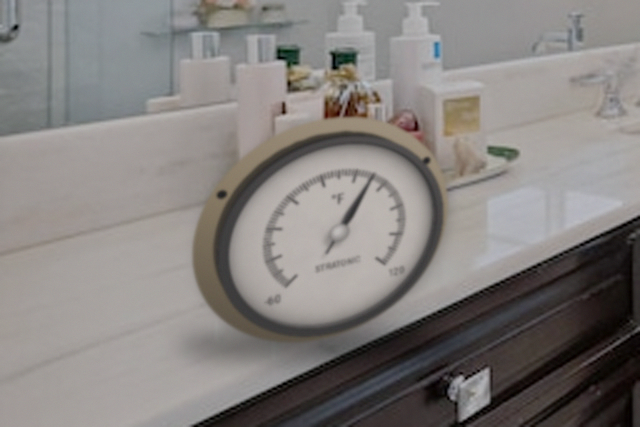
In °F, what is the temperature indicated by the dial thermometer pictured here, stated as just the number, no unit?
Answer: 50
